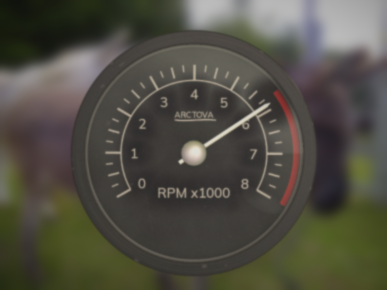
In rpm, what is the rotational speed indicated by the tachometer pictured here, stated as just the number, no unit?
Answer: 5875
